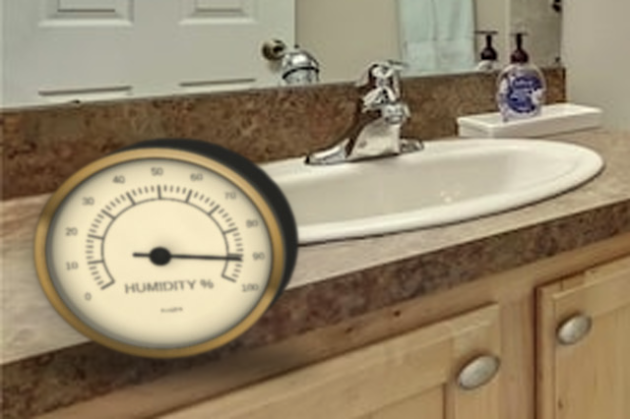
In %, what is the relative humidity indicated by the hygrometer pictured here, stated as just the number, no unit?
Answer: 90
